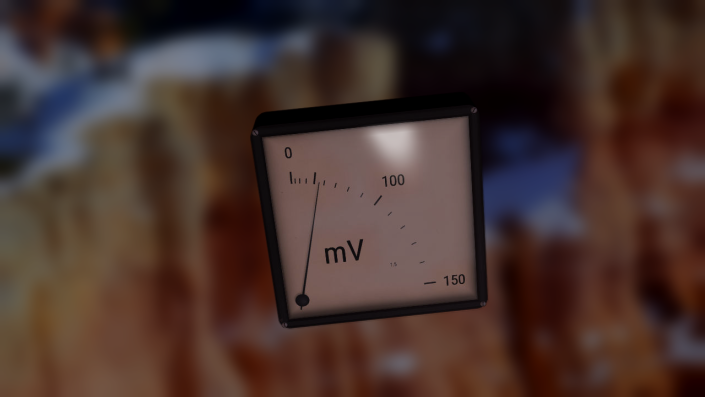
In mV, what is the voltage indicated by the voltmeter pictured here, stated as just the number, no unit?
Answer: 55
